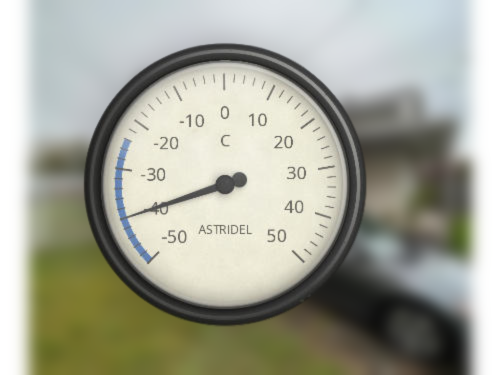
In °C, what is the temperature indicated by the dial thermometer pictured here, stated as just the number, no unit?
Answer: -40
